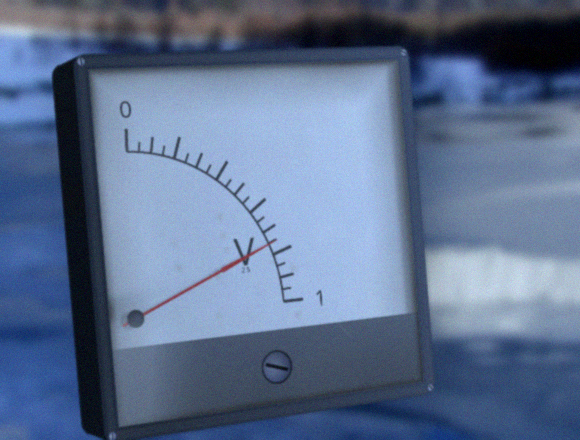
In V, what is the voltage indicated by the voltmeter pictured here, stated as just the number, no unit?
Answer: 0.75
